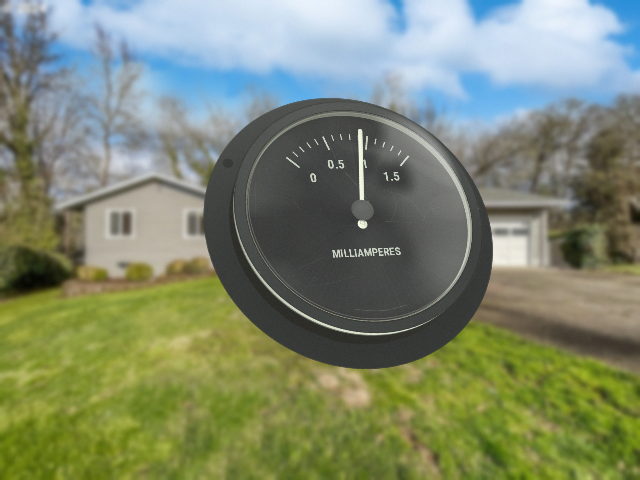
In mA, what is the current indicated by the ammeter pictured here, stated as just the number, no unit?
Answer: 0.9
